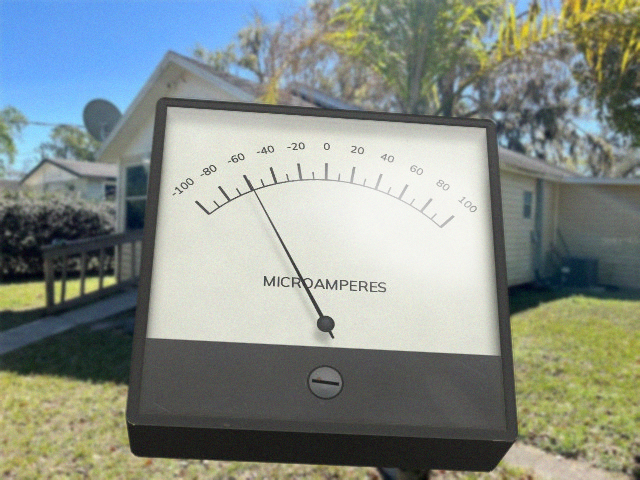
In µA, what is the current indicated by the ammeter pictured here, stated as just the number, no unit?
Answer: -60
